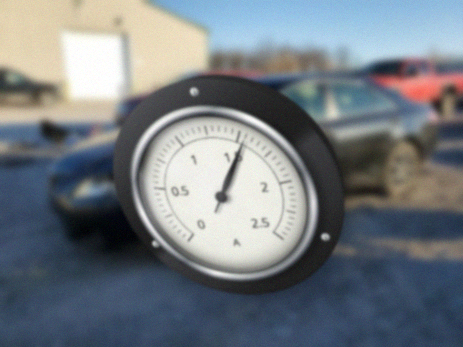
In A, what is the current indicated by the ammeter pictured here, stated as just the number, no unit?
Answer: 1.55
